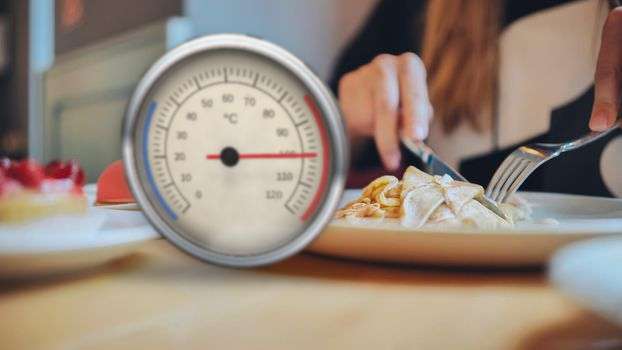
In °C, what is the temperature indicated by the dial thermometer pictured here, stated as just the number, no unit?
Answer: 100
